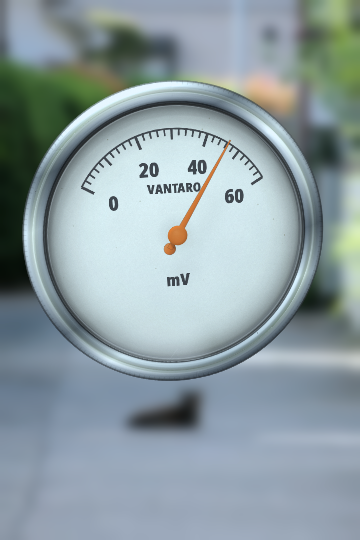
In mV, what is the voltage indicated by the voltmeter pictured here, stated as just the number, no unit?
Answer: 46
